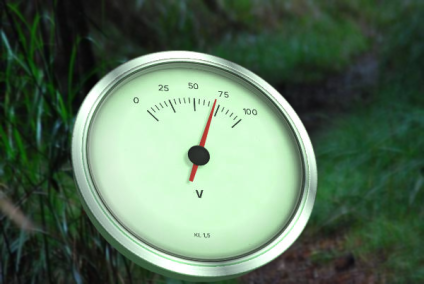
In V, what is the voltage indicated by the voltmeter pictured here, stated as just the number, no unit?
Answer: 70
